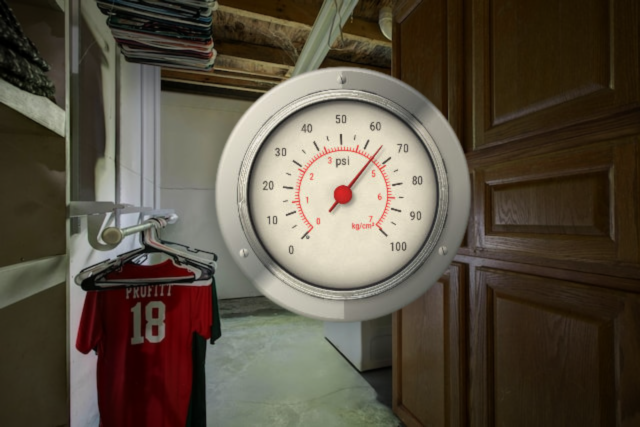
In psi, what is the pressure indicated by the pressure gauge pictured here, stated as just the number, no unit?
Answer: 65
